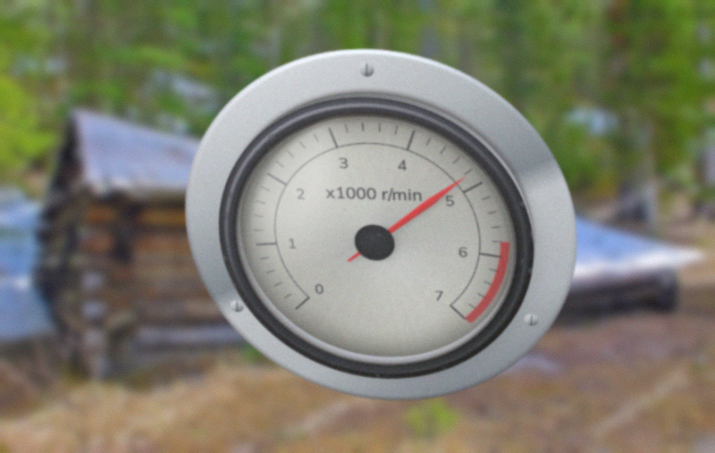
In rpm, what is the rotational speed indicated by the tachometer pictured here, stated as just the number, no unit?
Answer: 4800
